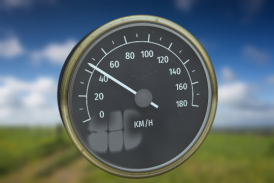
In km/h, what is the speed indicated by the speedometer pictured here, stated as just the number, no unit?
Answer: 45
